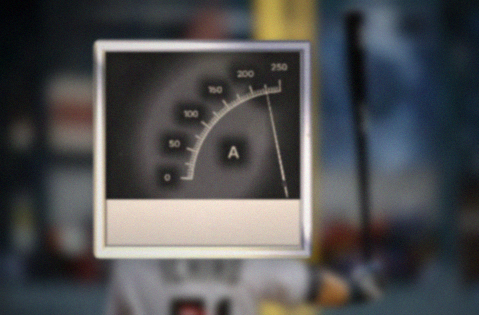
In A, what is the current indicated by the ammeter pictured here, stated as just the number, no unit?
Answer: 225
